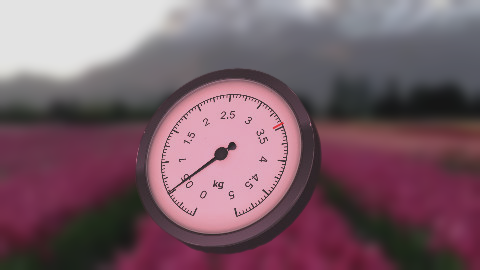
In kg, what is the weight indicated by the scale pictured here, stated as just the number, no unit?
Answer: 0.5
